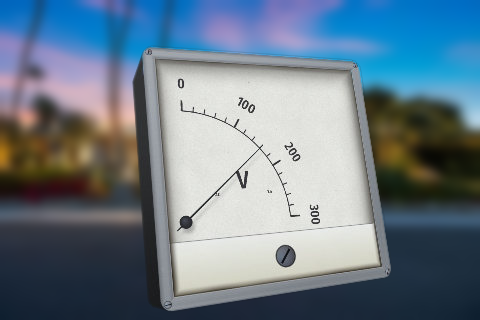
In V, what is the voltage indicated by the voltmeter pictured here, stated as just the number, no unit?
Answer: 160
